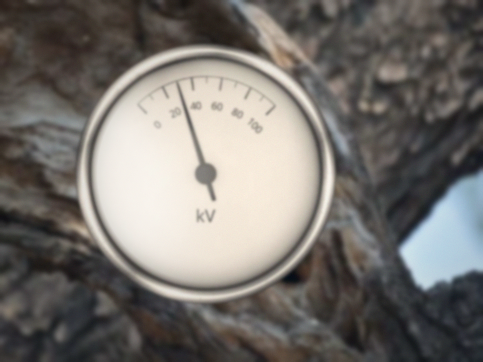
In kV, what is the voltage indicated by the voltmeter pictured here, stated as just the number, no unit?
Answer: 30
